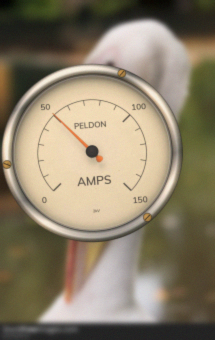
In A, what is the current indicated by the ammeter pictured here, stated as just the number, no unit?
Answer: 50
